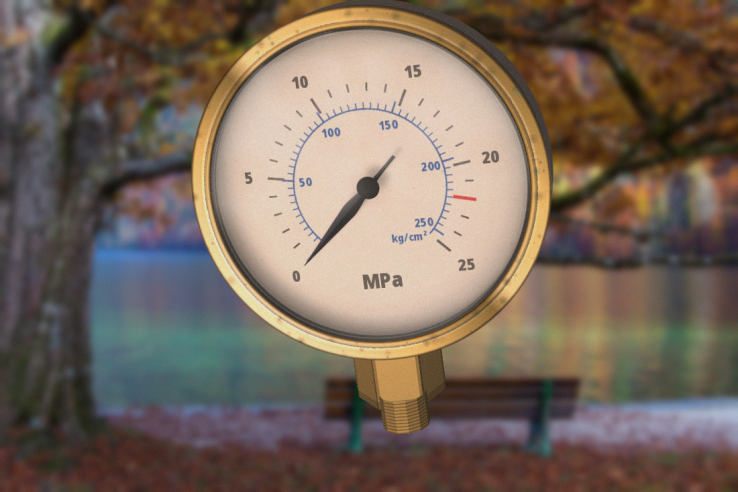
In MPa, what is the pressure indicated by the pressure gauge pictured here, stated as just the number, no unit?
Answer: 0
